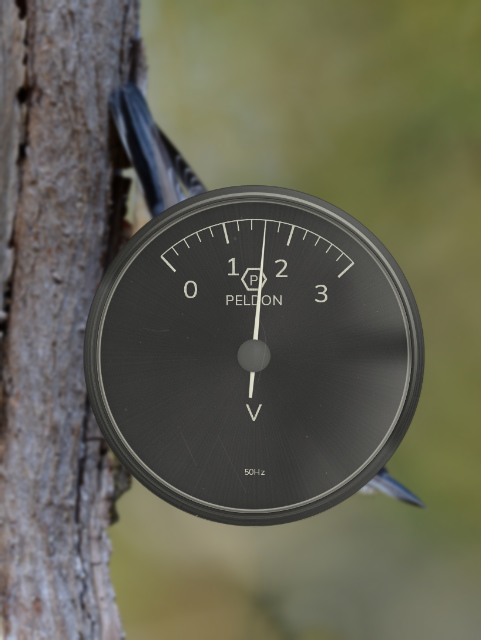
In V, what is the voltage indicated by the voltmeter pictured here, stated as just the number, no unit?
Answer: 1.6
